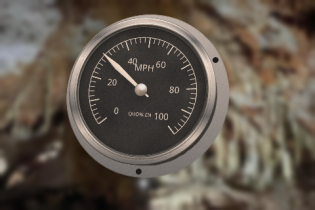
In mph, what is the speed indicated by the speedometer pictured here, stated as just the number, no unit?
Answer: 30
